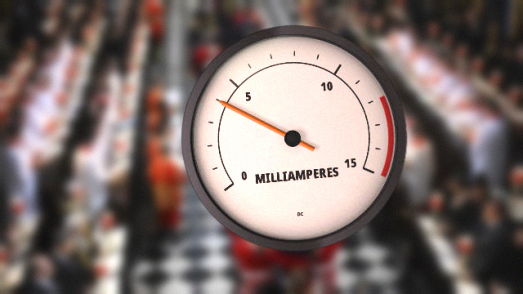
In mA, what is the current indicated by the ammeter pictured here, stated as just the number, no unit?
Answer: 4
